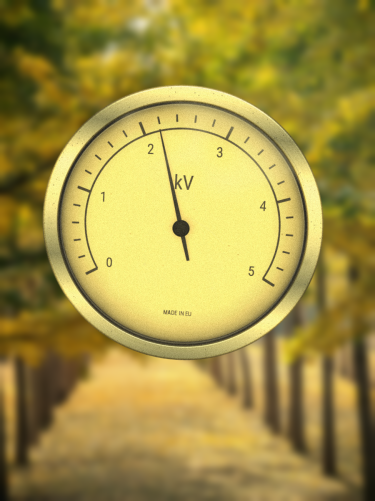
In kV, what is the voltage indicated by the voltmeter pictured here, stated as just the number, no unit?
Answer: 2.2
